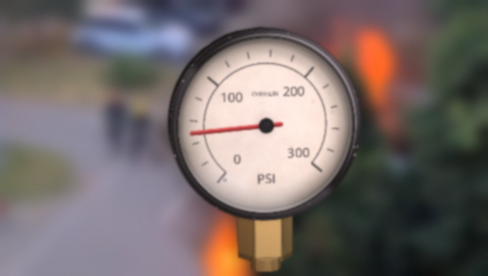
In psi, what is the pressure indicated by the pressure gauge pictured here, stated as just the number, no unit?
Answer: 50
